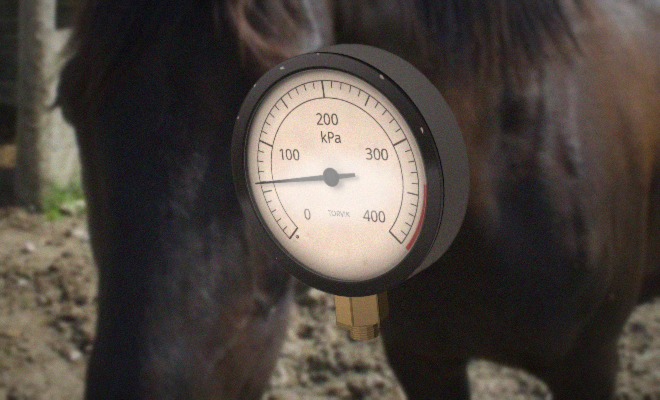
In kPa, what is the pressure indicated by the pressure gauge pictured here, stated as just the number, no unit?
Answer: 60
